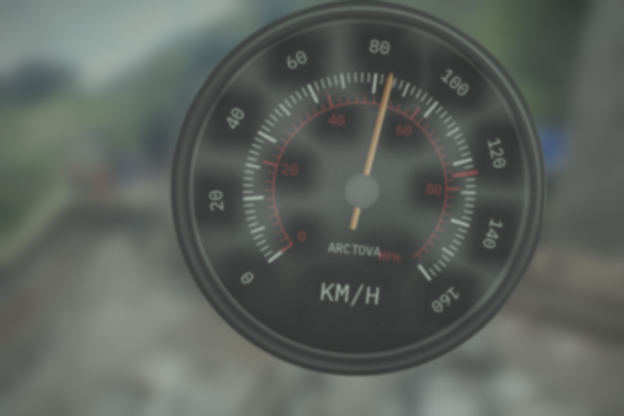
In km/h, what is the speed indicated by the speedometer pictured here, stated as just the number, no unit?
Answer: 84
